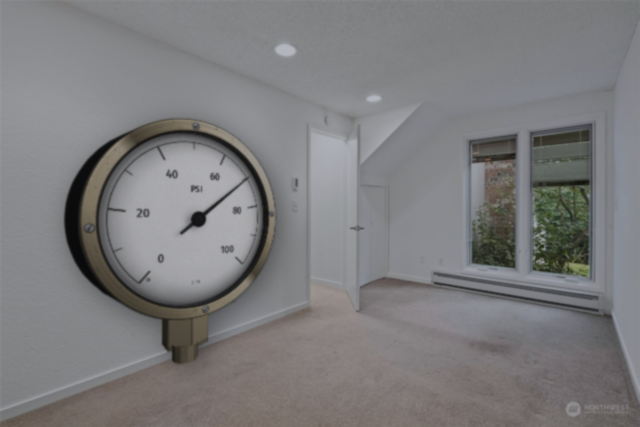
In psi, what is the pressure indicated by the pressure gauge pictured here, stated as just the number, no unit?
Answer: 70
